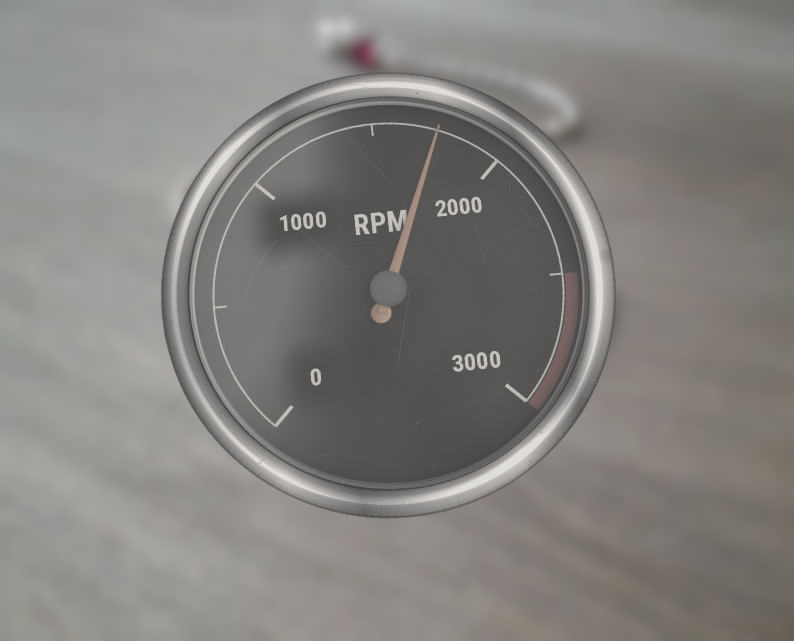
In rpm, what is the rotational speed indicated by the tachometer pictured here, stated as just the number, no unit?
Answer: 1750
